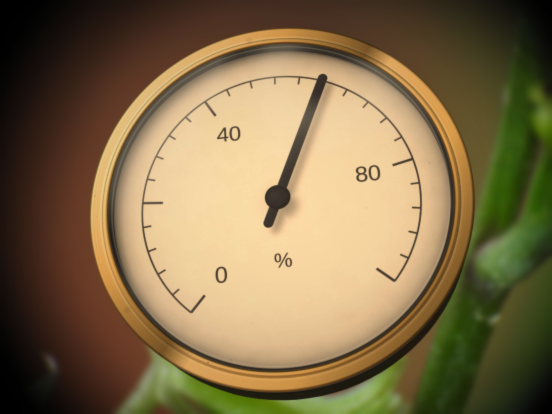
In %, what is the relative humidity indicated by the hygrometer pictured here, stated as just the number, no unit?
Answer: 60
